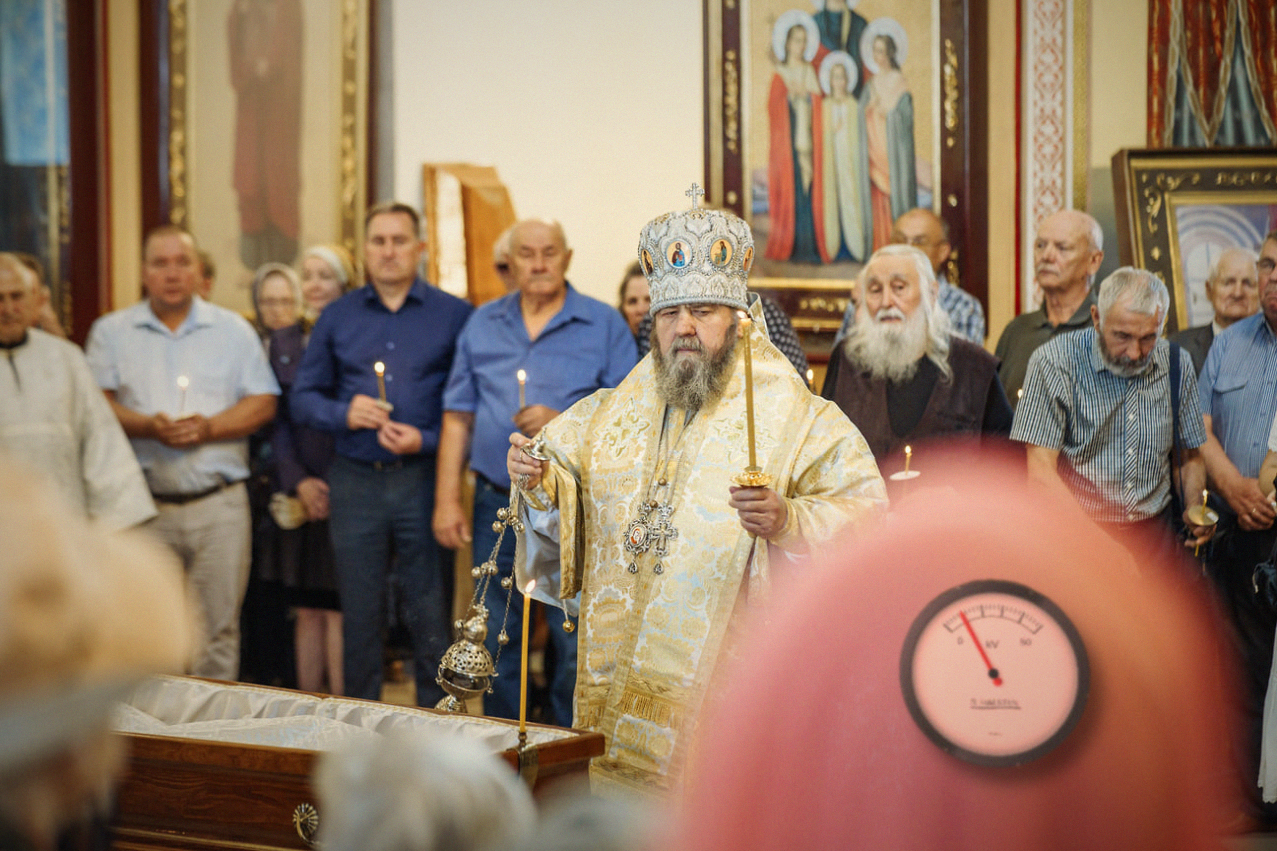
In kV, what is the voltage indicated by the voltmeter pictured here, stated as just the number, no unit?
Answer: 10
